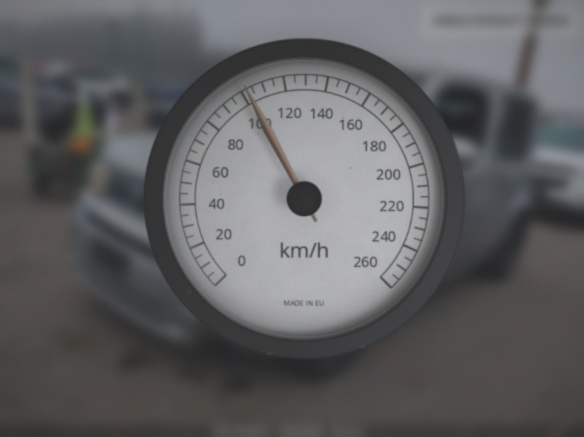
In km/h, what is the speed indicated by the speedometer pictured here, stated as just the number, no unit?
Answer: 102.5
